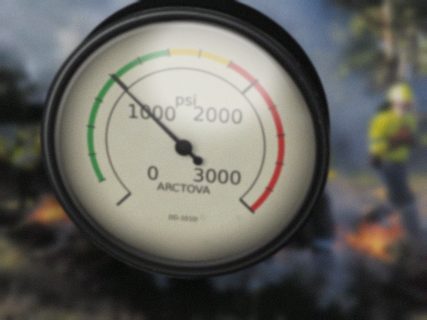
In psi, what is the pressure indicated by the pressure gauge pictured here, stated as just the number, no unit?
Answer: 1000
